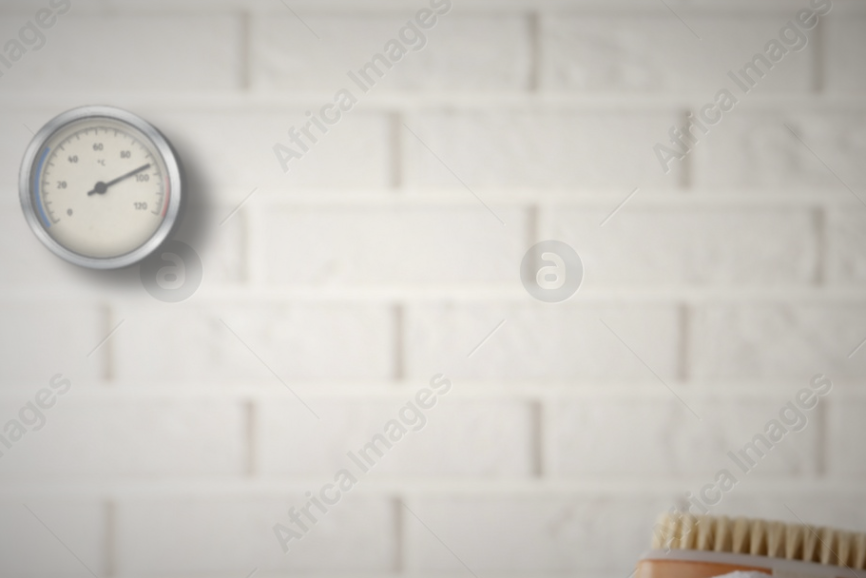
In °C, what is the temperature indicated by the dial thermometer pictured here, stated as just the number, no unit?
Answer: 95
